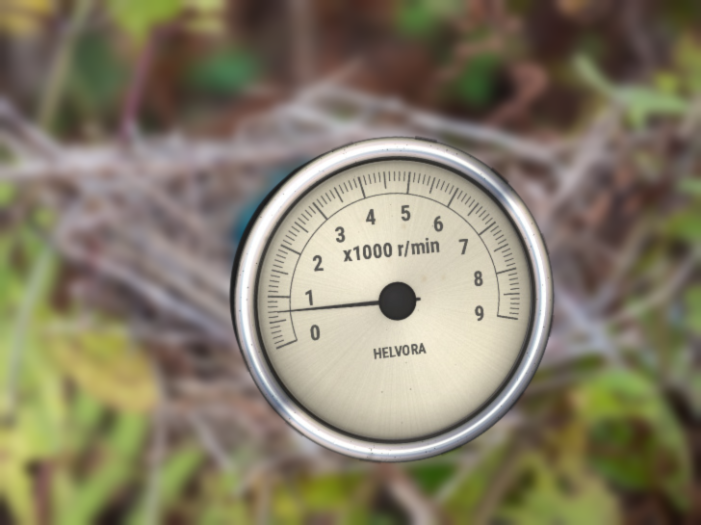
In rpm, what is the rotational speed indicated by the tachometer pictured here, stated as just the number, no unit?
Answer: 700
